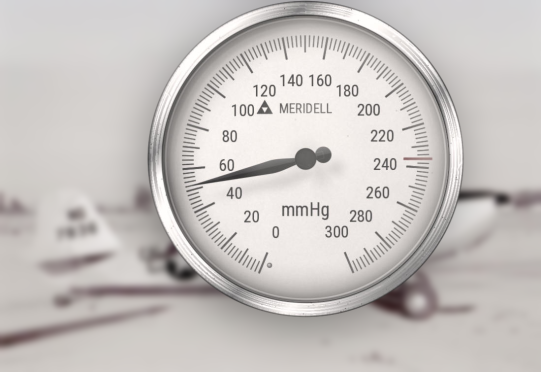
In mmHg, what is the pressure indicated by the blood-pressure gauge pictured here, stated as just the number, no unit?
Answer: 52
